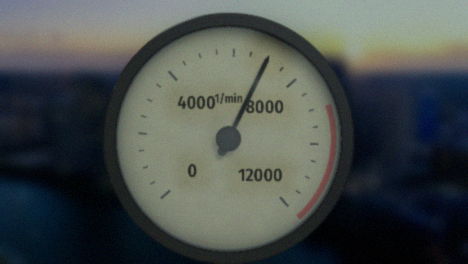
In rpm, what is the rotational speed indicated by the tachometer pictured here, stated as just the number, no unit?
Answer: 7000
